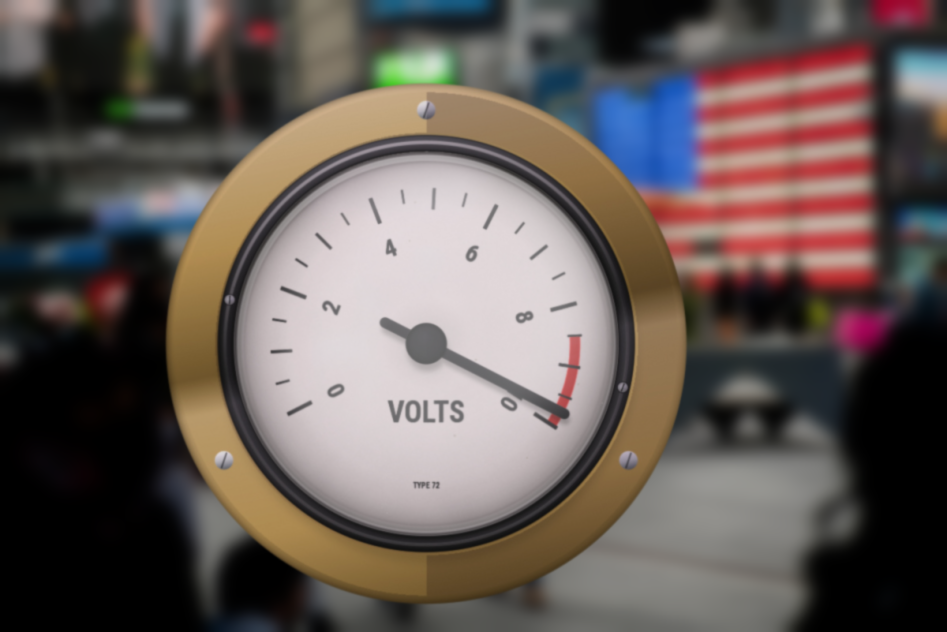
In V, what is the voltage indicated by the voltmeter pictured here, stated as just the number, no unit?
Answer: 9.75
